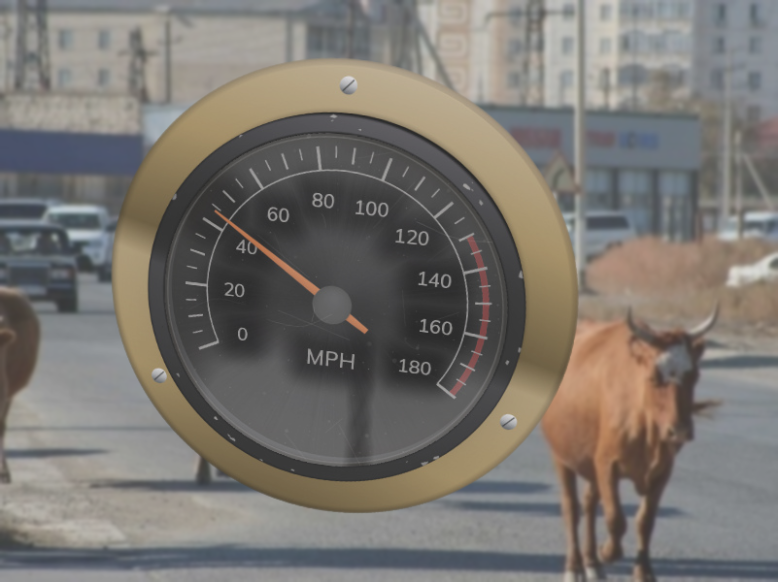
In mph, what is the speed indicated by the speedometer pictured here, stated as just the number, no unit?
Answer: 45
